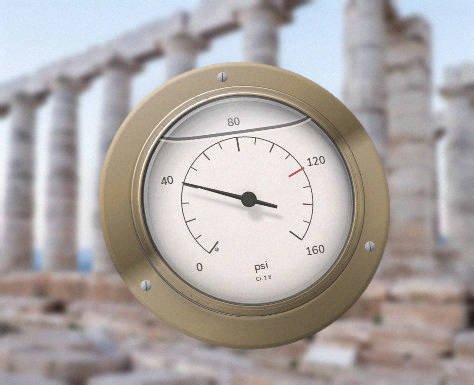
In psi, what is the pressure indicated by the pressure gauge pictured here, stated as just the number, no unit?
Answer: 40
